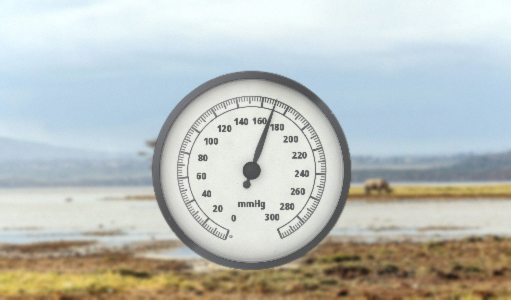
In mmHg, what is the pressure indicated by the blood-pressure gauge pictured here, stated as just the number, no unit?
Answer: 170
